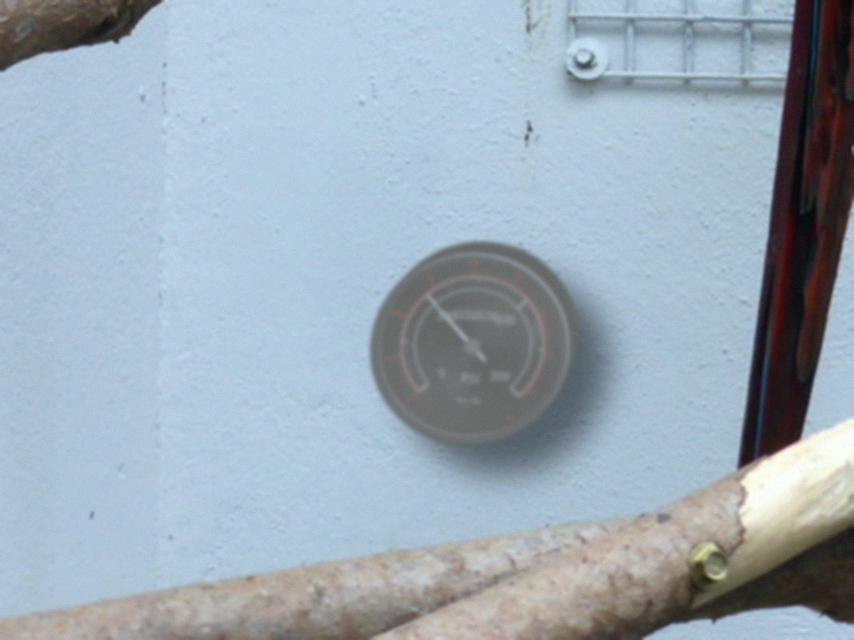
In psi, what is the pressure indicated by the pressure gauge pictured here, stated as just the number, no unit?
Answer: 100
